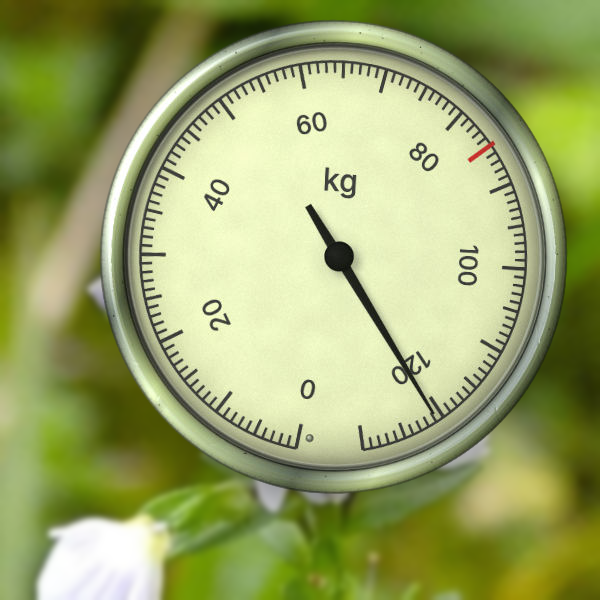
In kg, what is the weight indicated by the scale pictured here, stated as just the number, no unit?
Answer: 121
